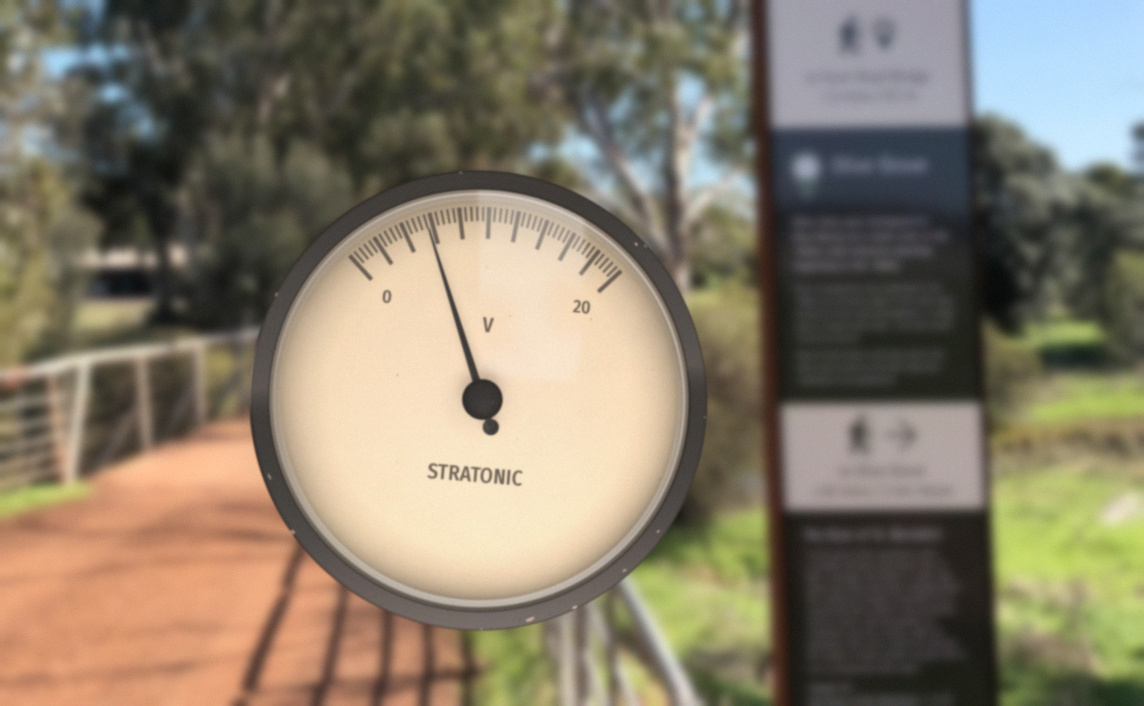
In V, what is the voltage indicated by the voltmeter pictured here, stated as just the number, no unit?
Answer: 5.6
